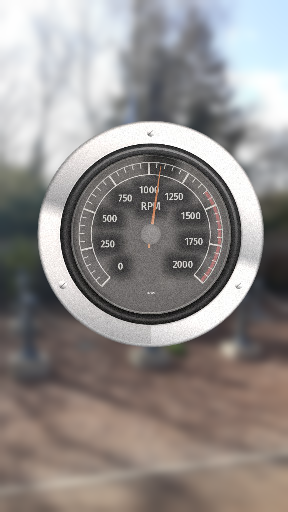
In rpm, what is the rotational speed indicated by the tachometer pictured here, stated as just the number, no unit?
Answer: 1075
